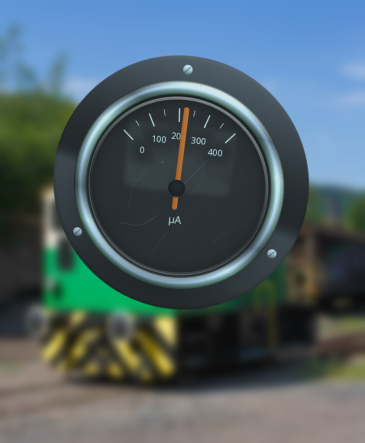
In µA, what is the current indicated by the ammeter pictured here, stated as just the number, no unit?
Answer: 225
